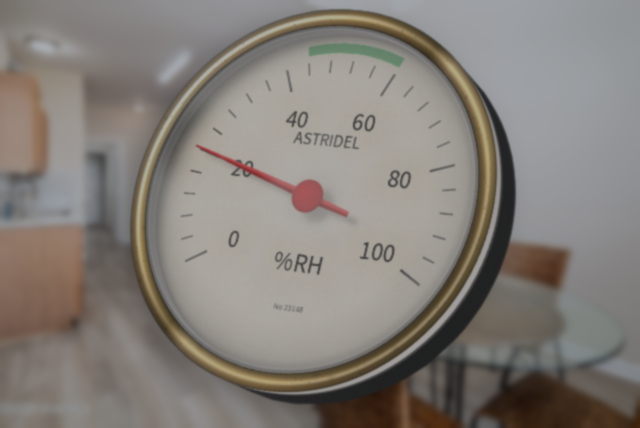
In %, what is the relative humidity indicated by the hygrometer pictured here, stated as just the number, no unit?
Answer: 20
